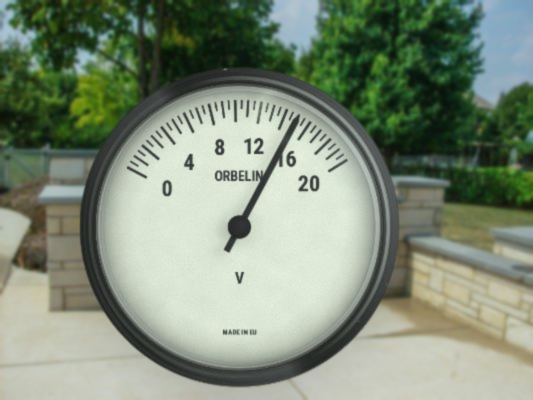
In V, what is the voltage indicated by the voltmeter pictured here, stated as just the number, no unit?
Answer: 15
